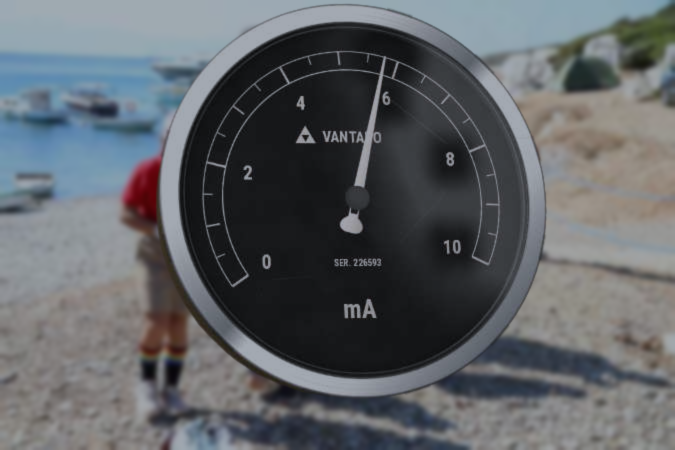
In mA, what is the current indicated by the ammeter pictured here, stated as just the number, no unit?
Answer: 5.75
